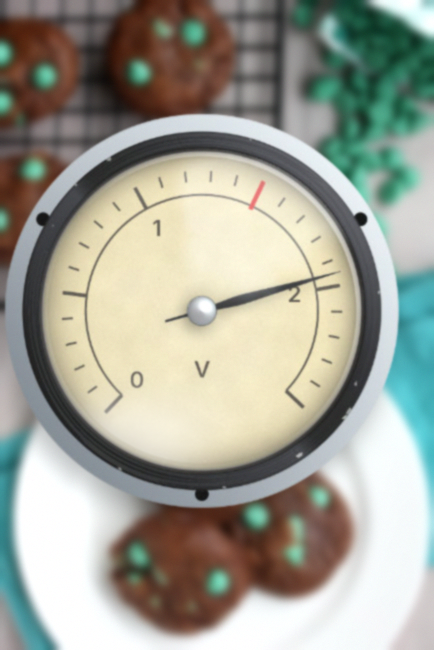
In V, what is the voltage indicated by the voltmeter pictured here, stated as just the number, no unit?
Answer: 1.95
